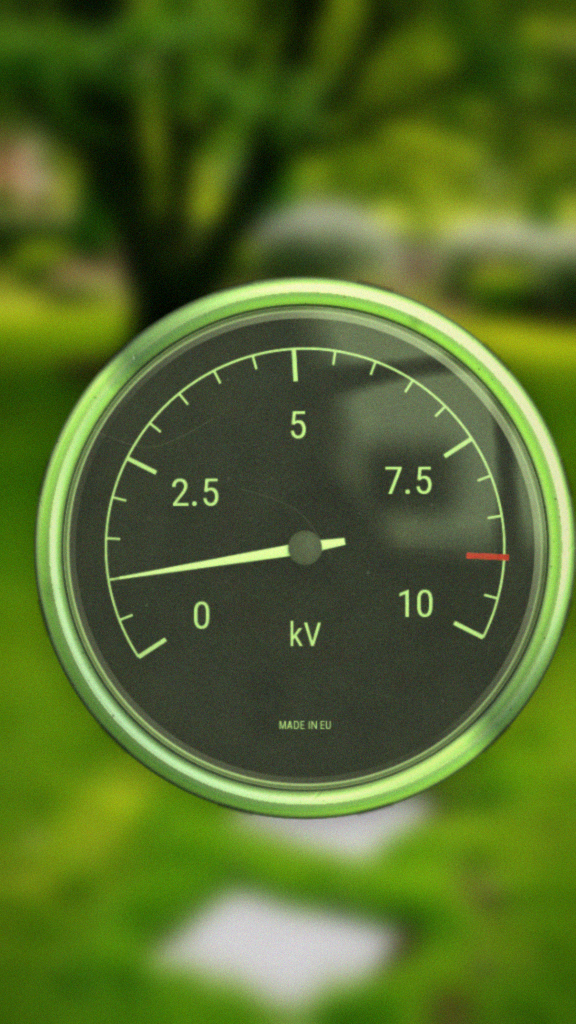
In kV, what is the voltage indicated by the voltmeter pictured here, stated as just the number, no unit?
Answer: 1
